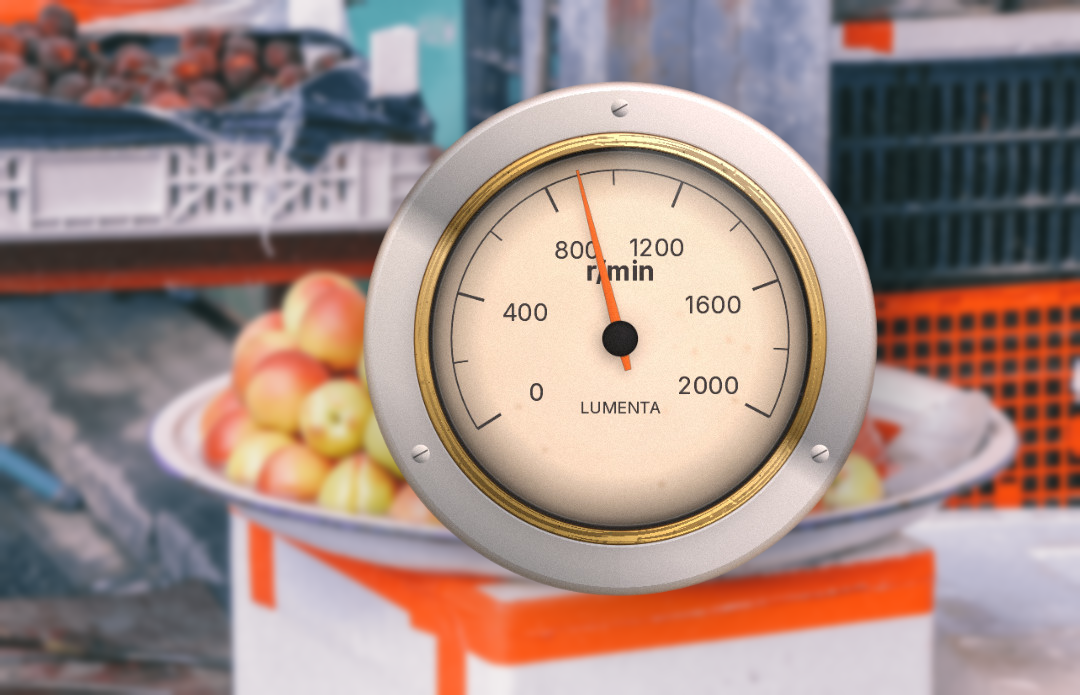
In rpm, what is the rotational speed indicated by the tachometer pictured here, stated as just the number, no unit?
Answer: 900
